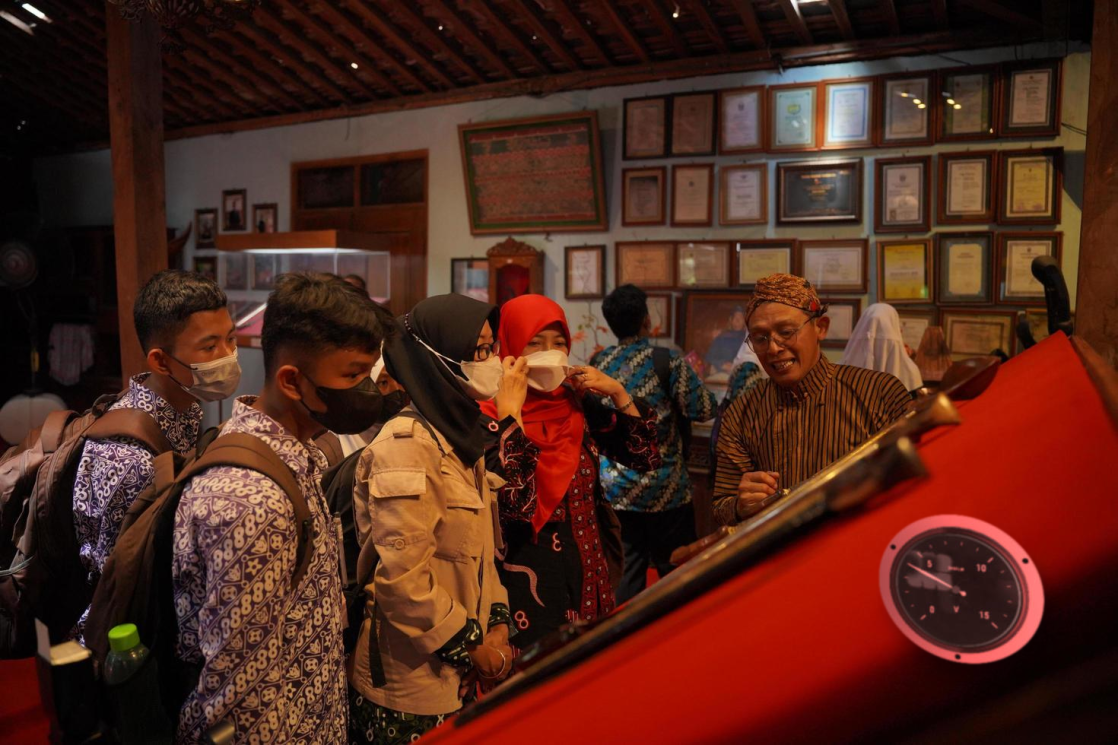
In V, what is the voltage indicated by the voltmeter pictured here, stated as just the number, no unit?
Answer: 4
